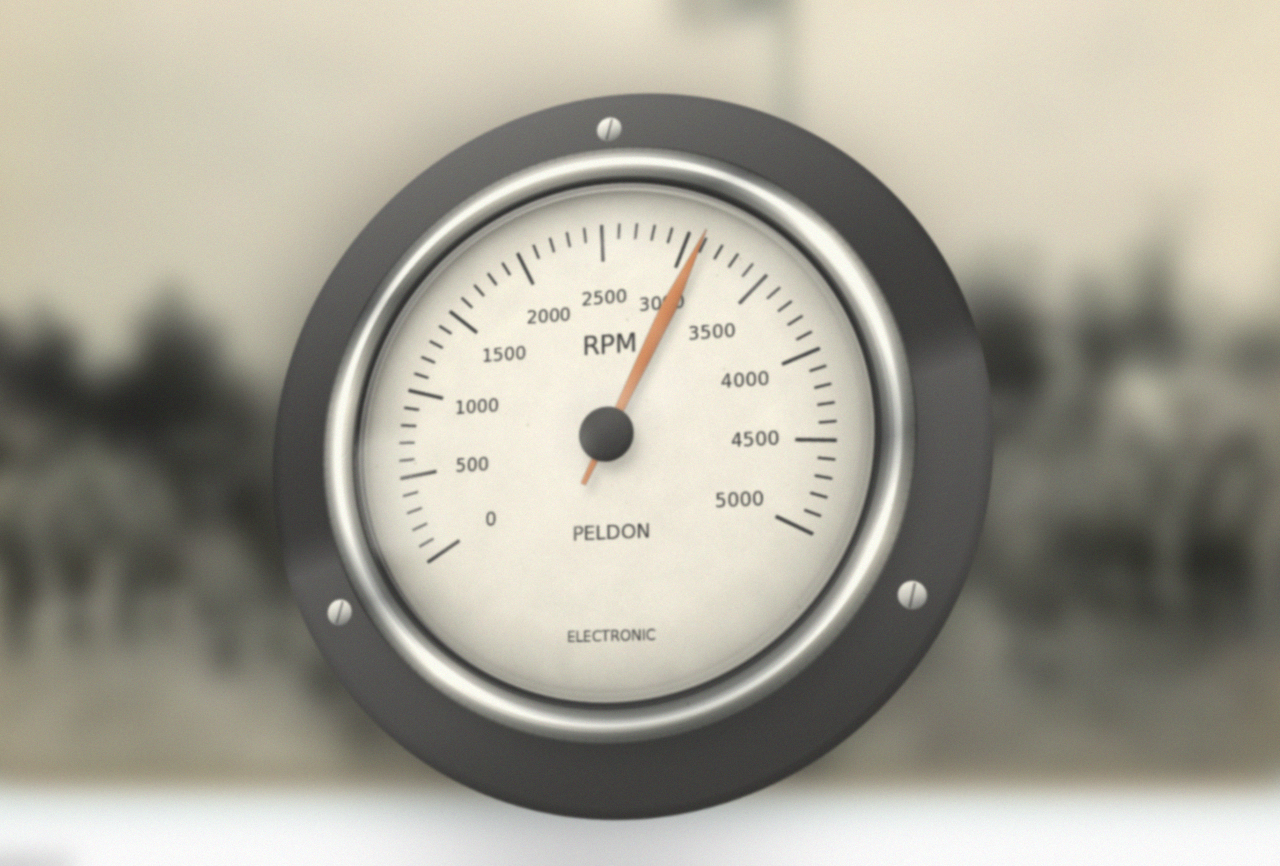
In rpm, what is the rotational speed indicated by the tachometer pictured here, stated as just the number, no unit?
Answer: 3100
